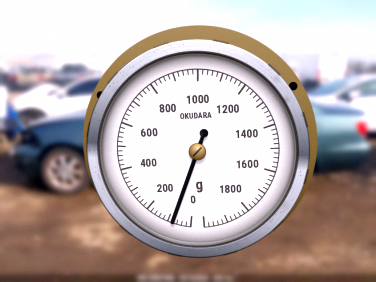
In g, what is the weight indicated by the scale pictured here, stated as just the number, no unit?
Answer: 80
